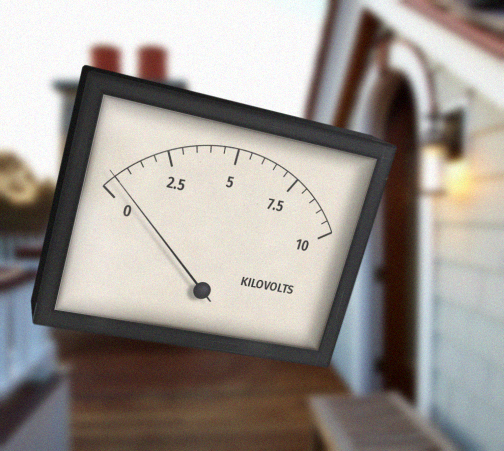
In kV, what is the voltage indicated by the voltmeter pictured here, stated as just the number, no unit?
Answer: 0.5
